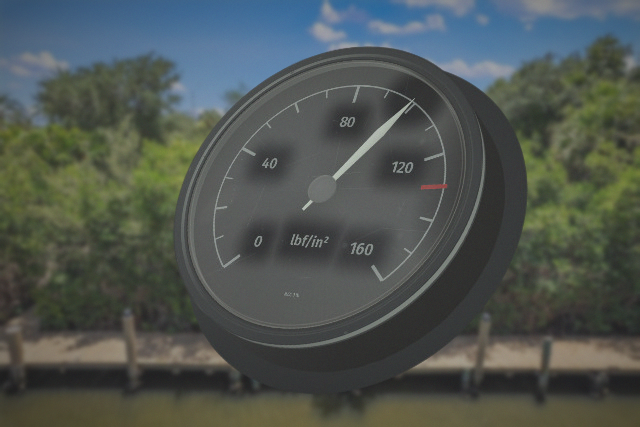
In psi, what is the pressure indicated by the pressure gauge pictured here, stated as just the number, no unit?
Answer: 100
